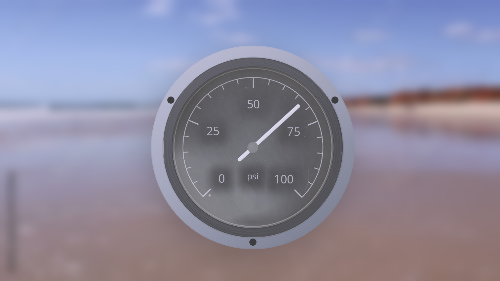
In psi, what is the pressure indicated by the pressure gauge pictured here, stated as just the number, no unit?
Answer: 67.5
